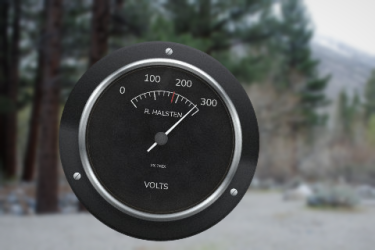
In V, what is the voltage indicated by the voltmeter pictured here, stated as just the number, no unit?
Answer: 280
